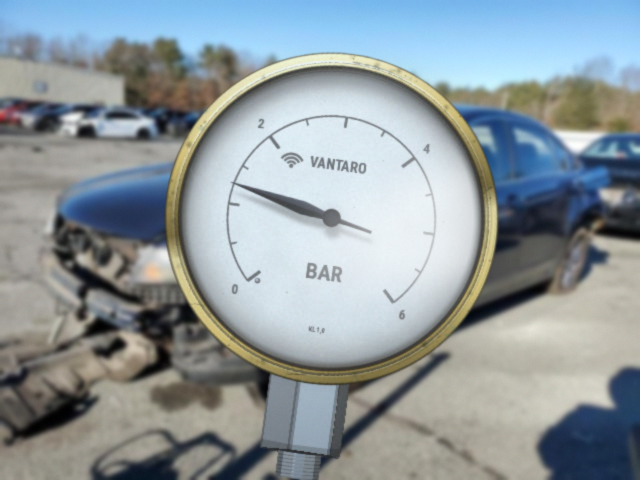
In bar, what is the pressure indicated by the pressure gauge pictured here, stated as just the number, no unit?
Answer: 1.25
